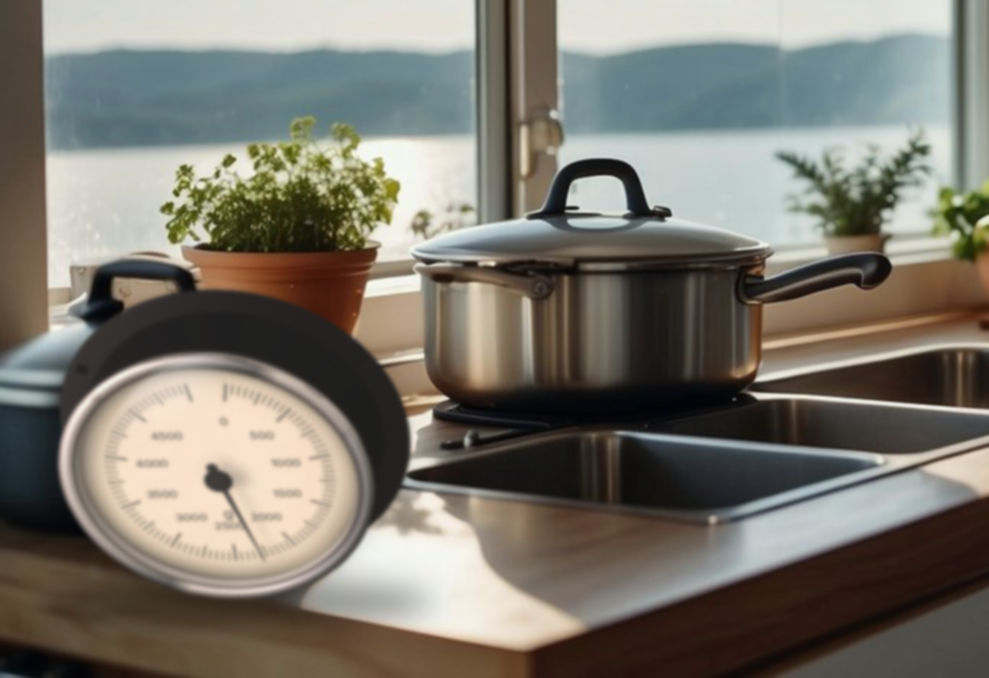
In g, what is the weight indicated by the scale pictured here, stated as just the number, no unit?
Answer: 2250
